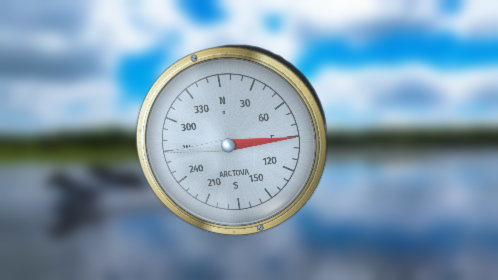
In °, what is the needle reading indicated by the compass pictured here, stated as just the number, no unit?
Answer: 90
